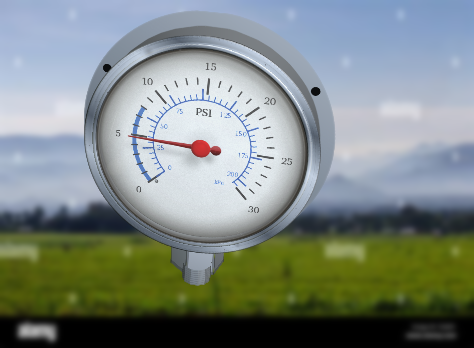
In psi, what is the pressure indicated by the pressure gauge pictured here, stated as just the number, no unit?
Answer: 5
